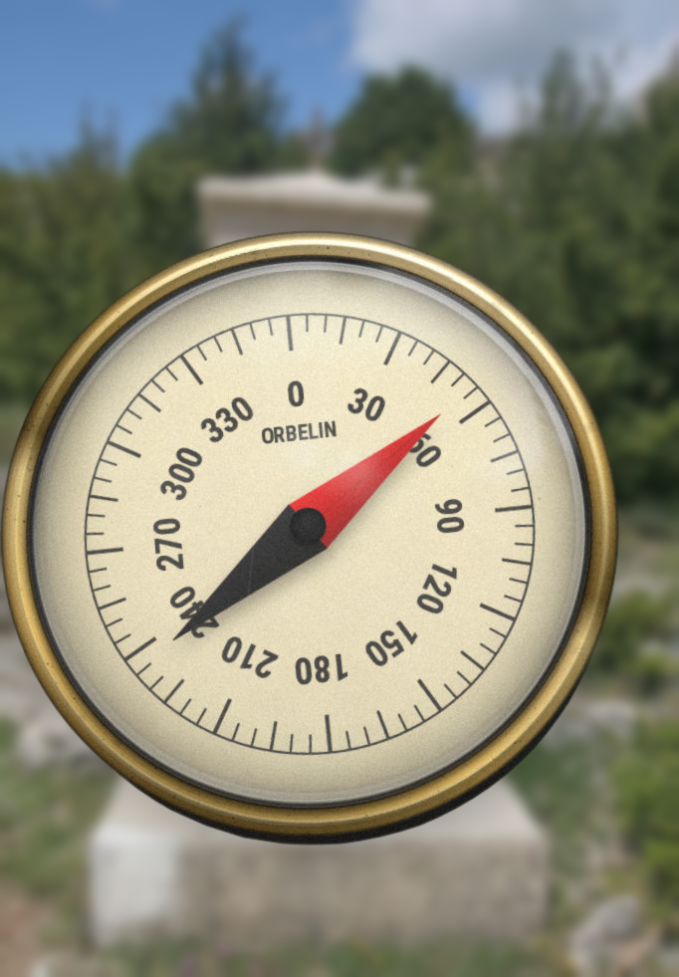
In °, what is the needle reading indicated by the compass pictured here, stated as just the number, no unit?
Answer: 55
